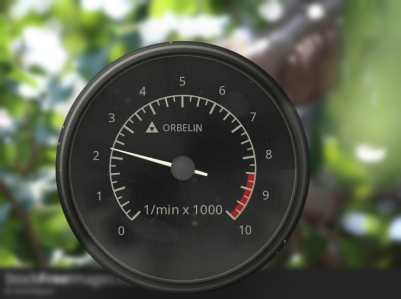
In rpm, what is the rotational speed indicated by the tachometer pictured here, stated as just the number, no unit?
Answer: 2250
